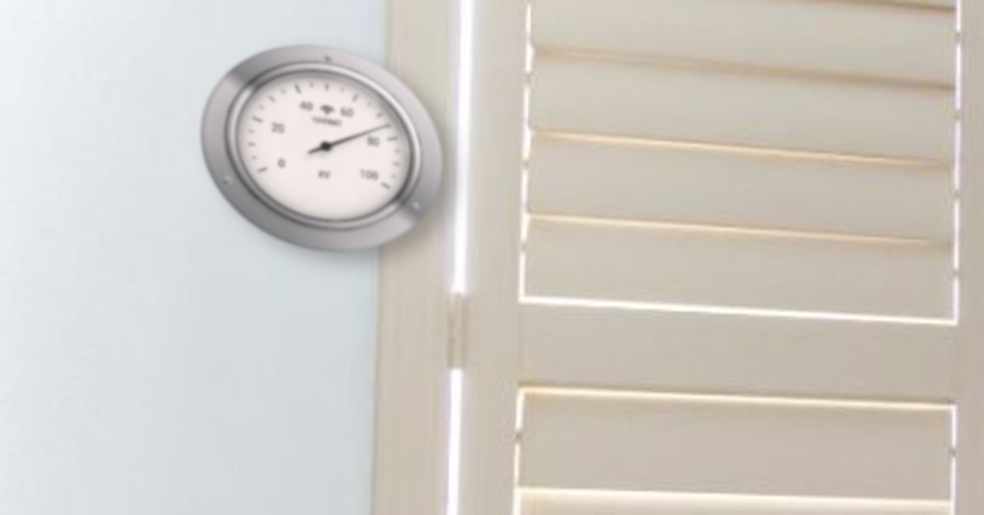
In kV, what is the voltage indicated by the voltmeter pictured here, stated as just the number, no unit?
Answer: 75
